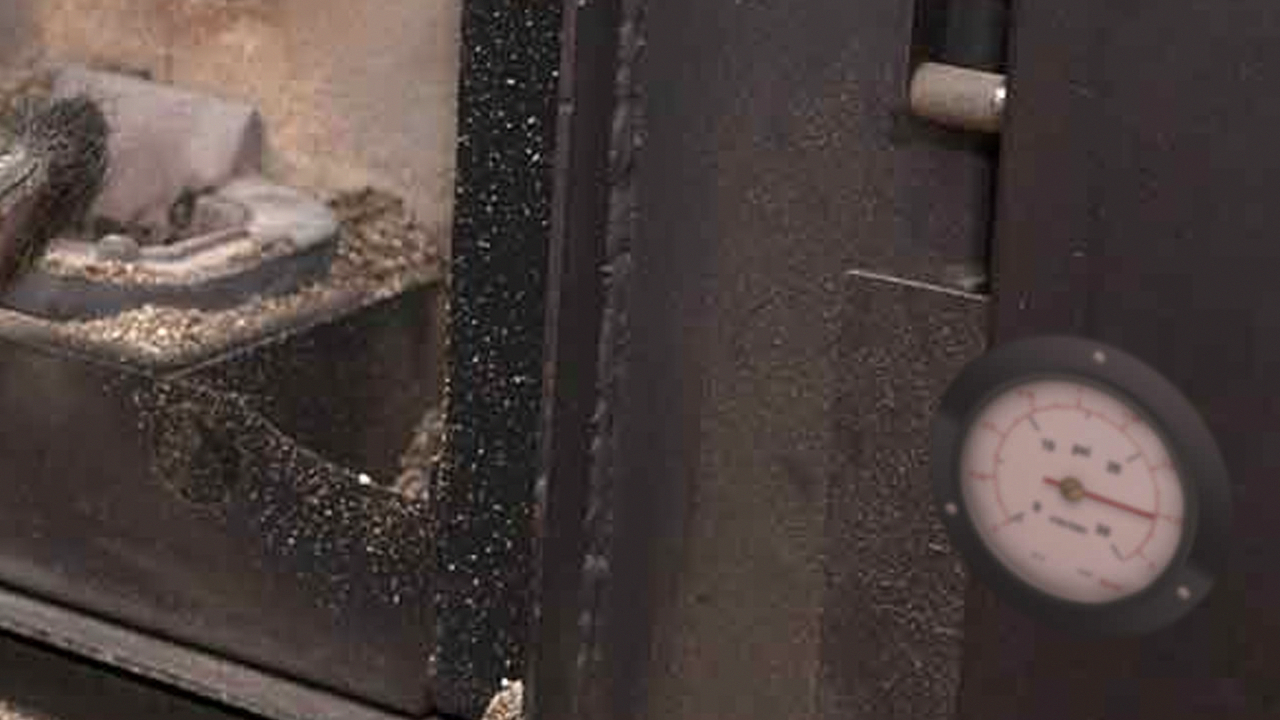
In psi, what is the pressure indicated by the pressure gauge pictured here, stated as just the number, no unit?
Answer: 25
